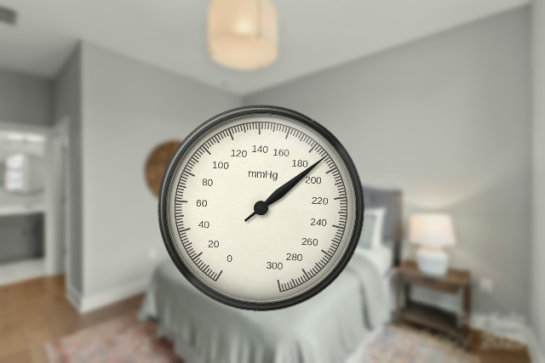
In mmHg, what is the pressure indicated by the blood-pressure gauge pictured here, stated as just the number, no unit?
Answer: 190
